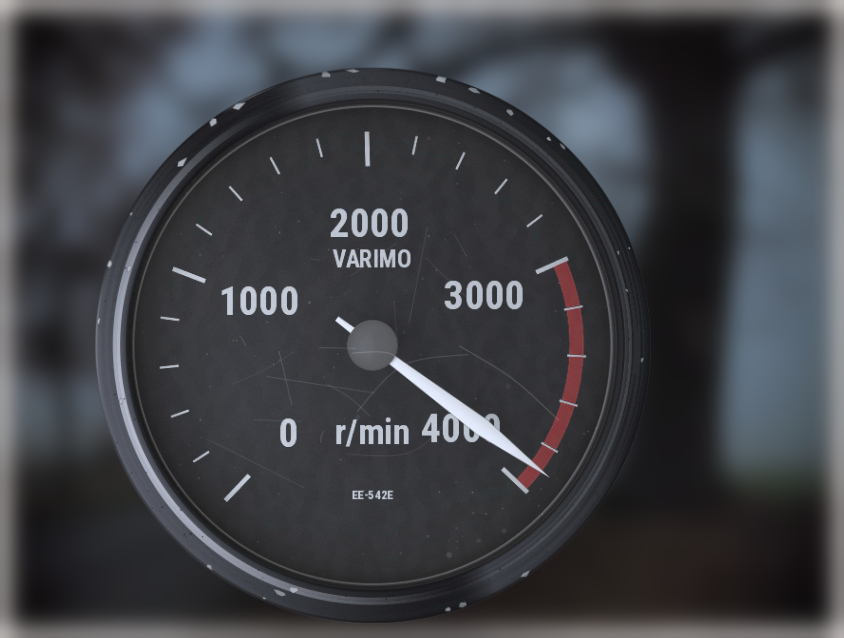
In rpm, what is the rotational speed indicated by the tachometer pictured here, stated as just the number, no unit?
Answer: 3900
